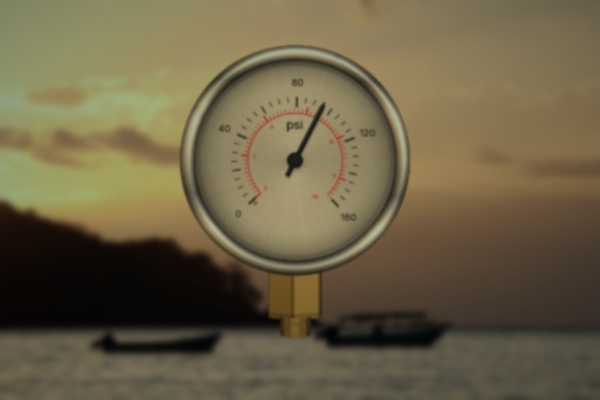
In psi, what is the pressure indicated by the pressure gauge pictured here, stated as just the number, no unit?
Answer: 95
